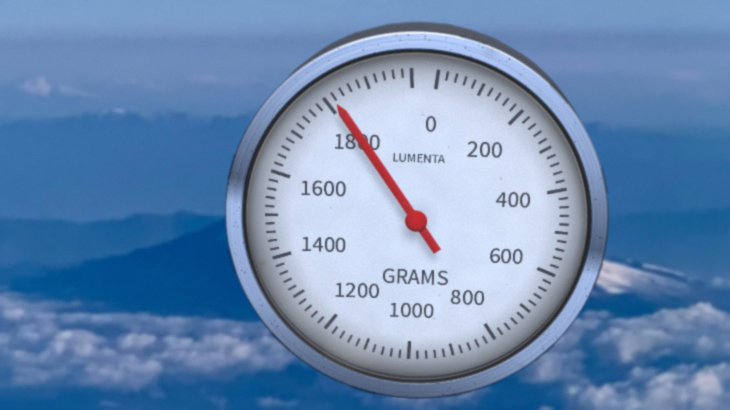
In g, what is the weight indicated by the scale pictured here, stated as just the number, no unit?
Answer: 1820
